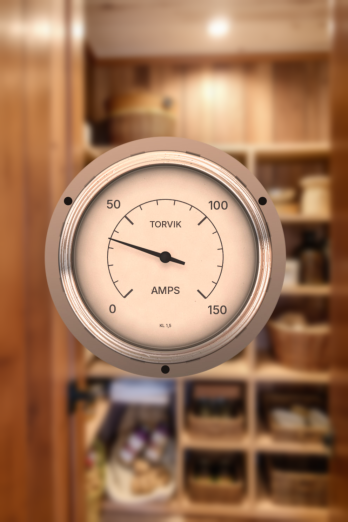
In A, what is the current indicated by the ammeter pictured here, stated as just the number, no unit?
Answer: 35
